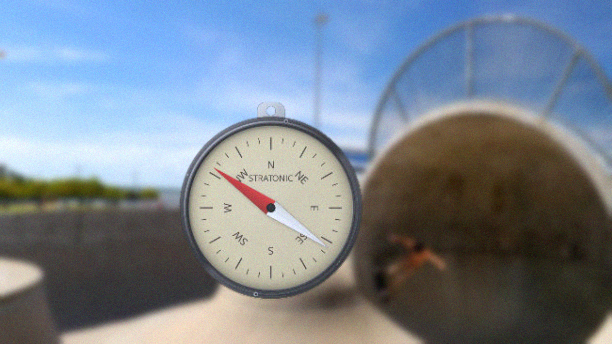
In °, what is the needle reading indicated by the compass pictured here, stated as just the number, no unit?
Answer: 305
